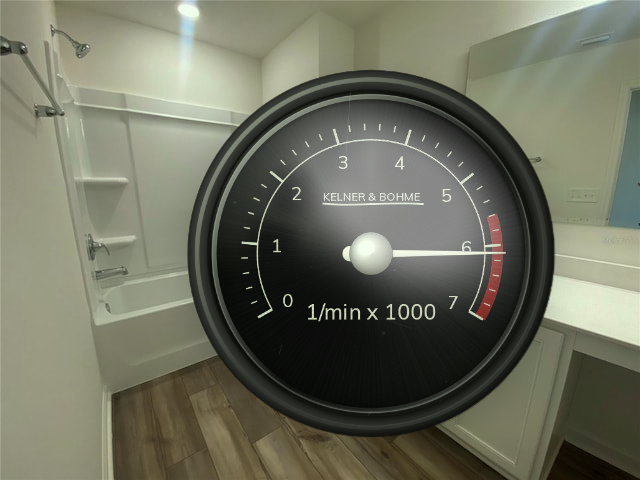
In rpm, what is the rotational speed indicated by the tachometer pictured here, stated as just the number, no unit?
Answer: 6100
